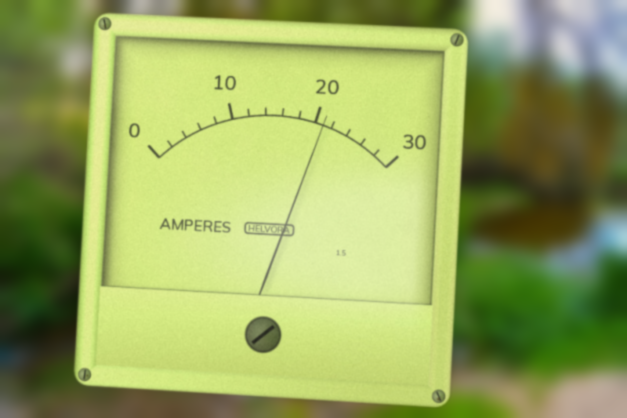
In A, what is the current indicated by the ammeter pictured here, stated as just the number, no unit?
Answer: 21
